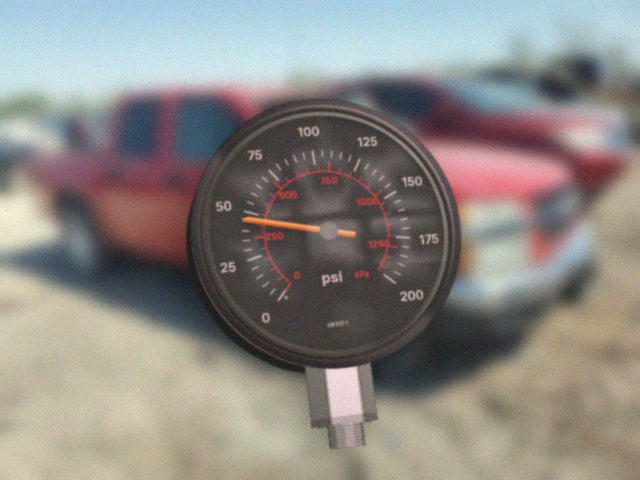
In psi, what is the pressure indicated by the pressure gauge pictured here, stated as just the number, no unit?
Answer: 45
